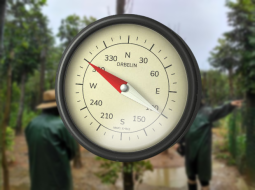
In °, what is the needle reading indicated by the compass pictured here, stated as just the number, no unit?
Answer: 300
